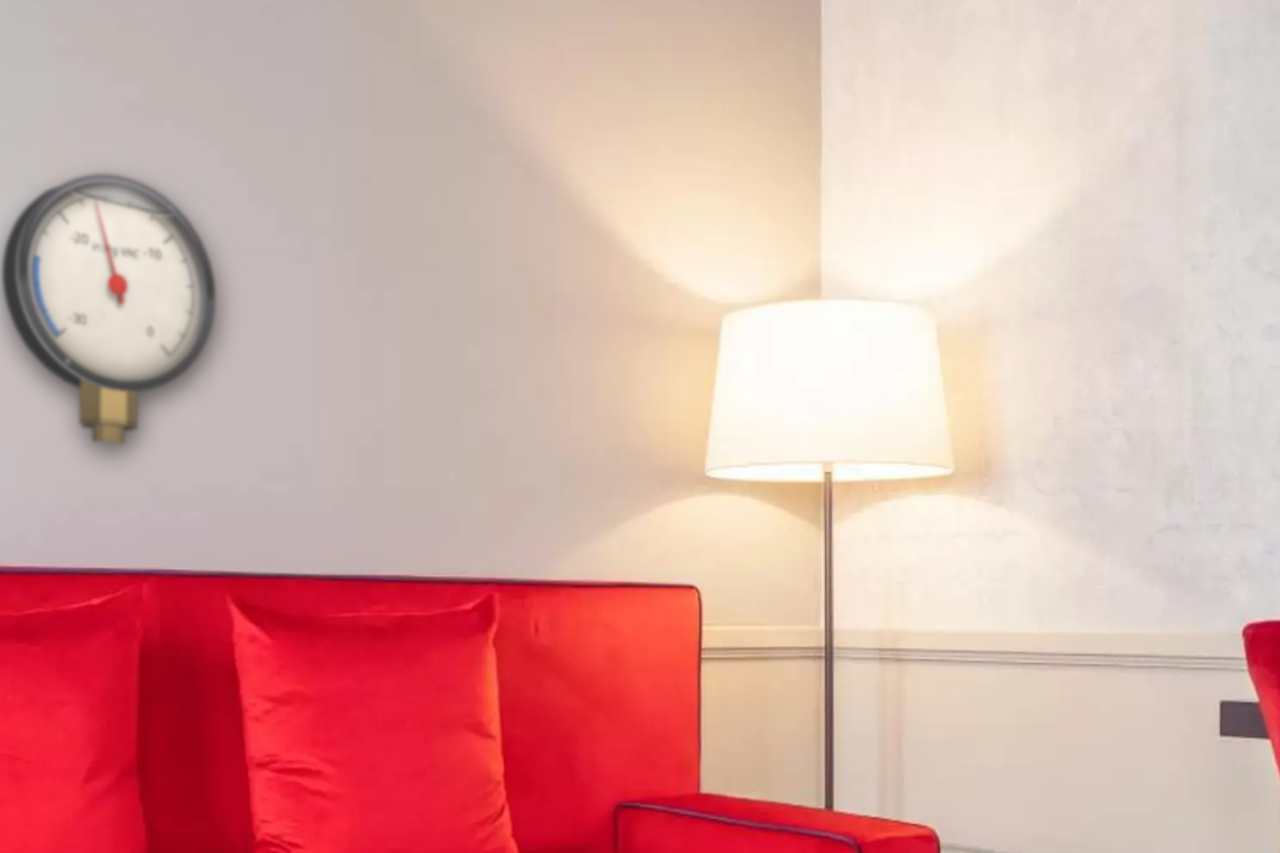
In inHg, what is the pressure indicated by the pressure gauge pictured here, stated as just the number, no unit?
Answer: -17
